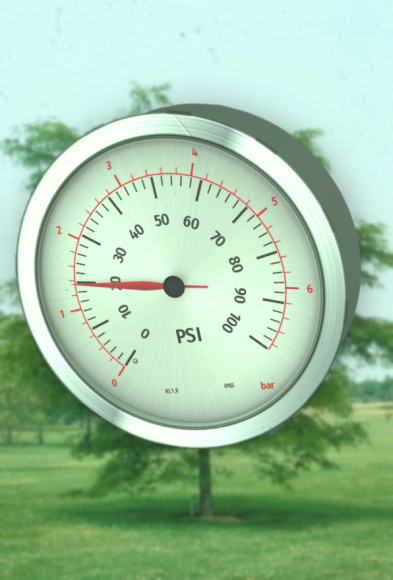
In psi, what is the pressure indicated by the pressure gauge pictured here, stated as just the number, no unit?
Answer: 20
